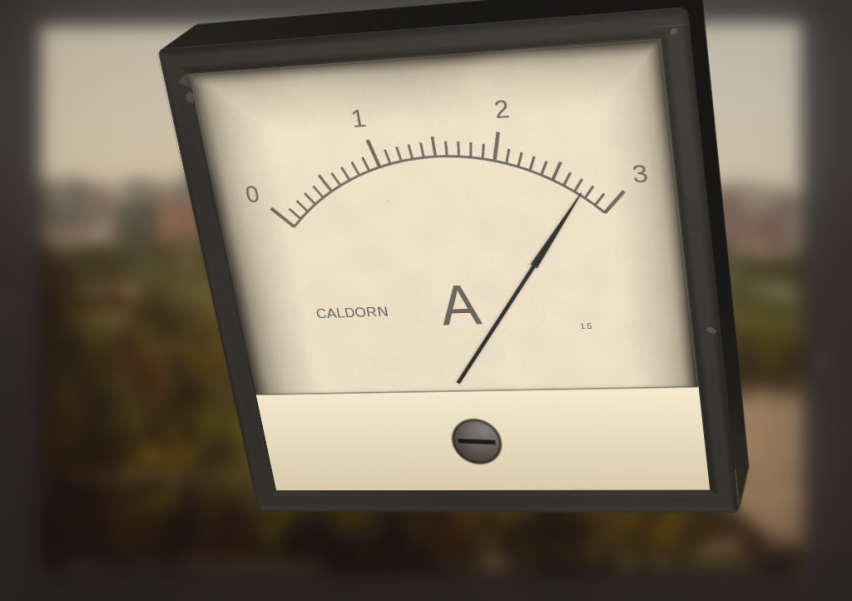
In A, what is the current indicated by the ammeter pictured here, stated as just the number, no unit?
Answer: 2.75
